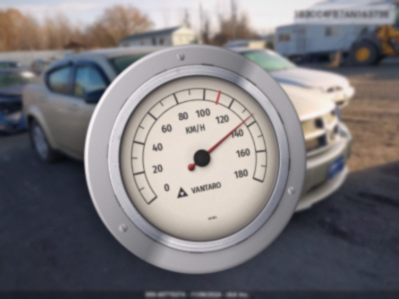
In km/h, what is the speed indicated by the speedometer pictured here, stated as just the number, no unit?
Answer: 135
